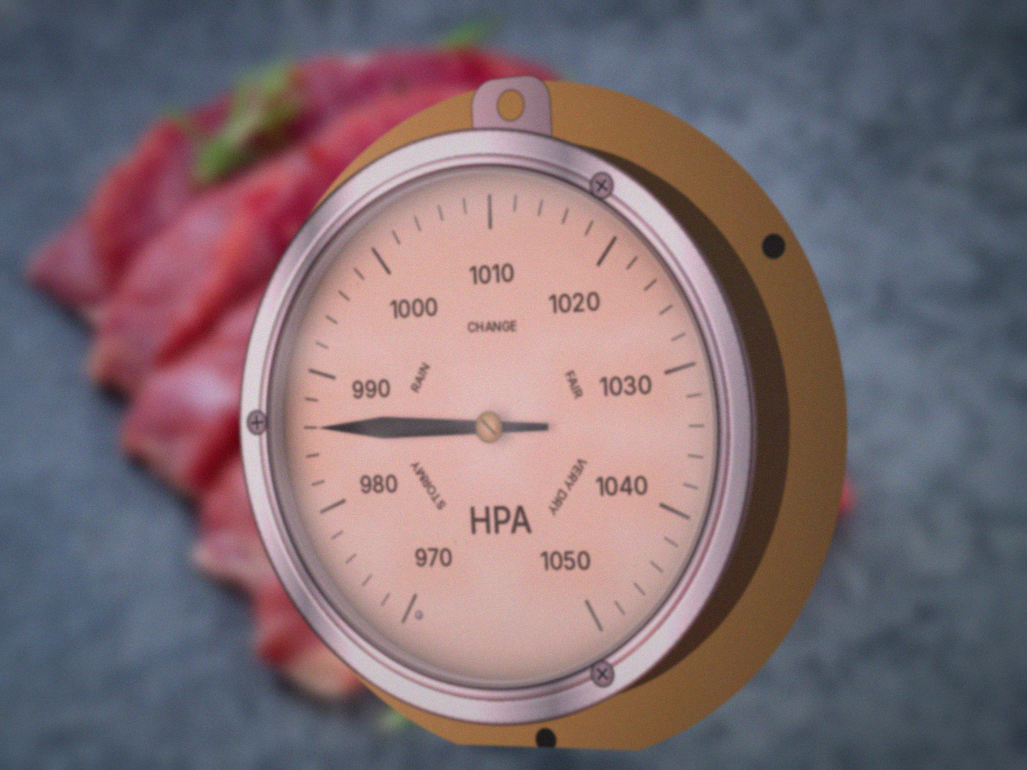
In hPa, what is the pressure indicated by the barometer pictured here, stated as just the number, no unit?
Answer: 986
